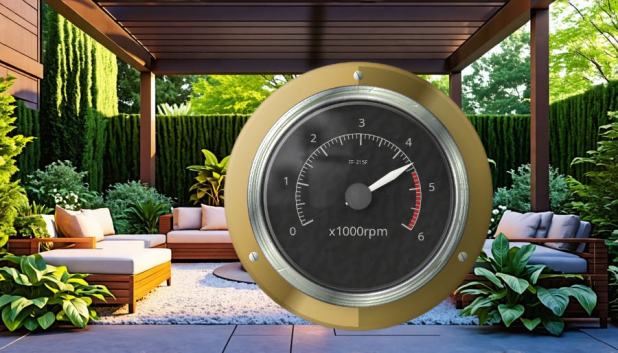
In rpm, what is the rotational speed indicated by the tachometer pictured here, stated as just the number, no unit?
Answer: 4400
